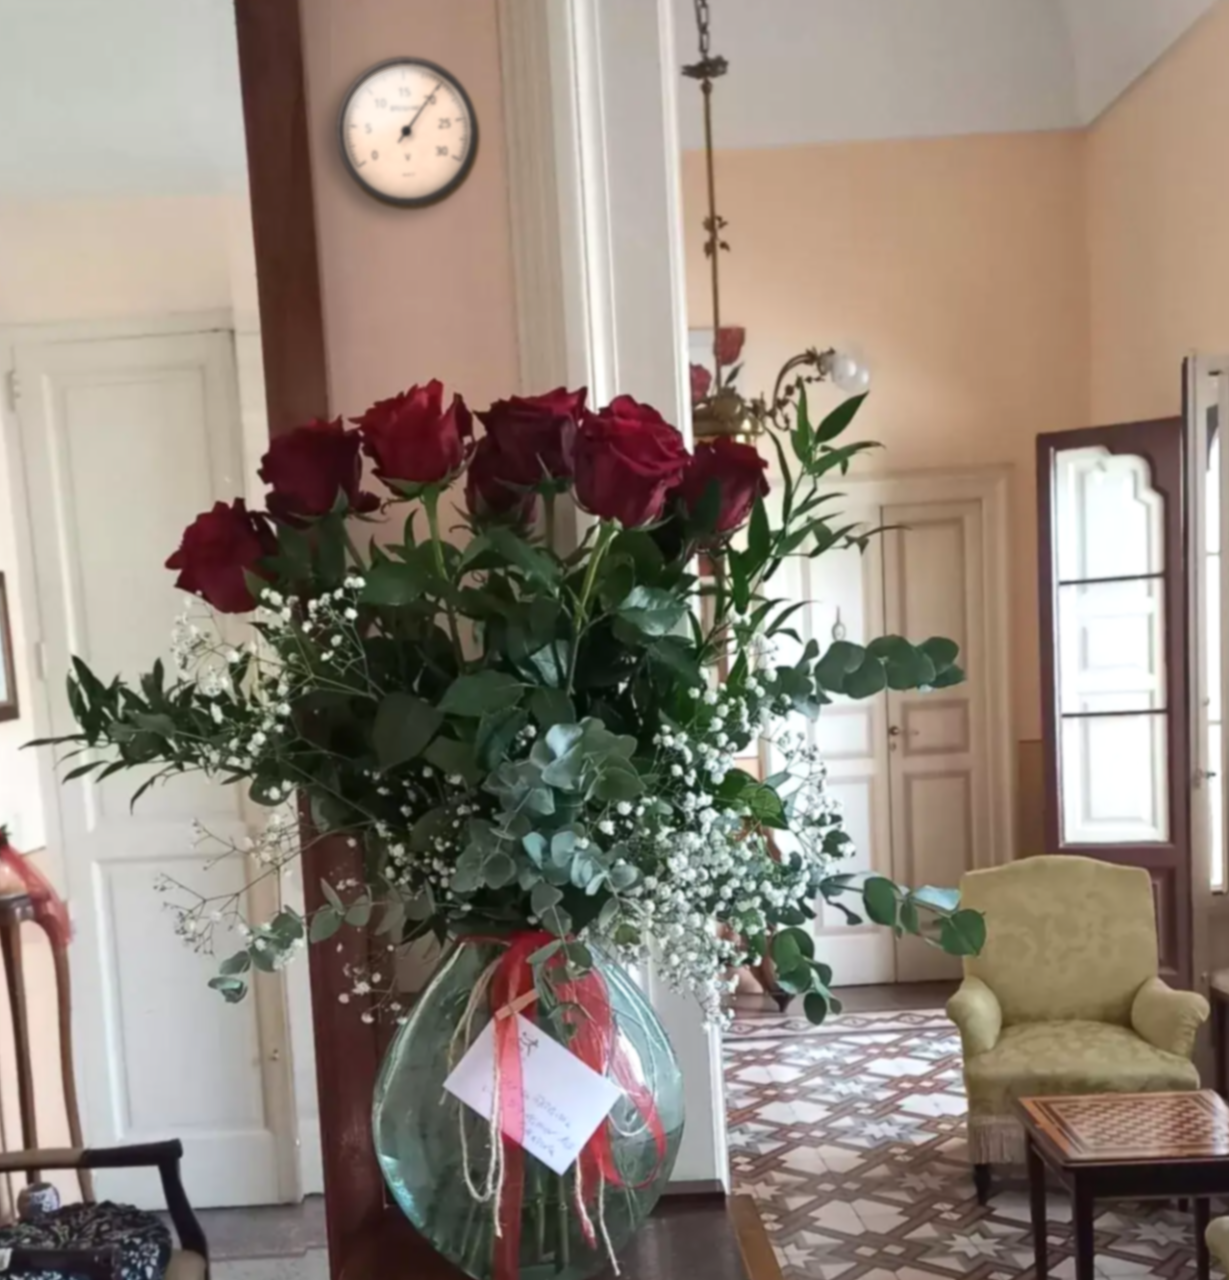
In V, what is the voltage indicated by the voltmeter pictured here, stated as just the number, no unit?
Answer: 20
